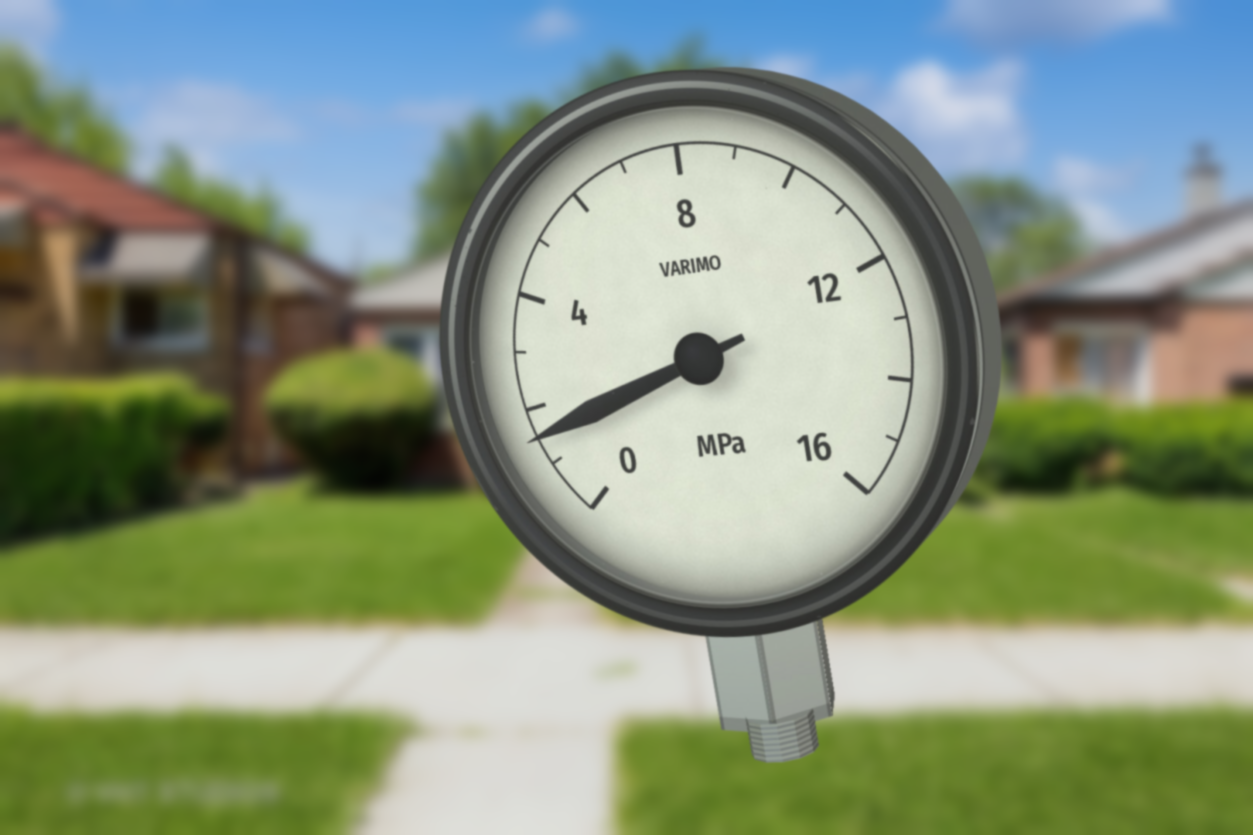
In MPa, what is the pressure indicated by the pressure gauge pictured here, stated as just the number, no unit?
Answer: 1.5
